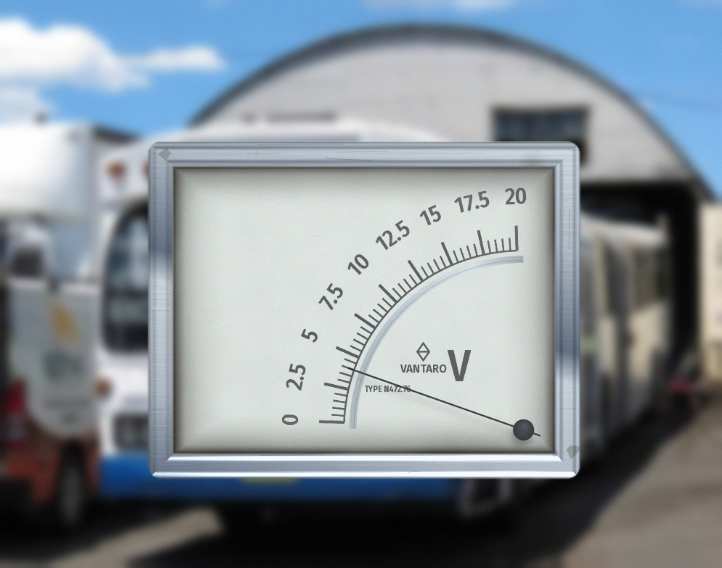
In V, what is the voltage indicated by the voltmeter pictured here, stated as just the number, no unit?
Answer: 4
